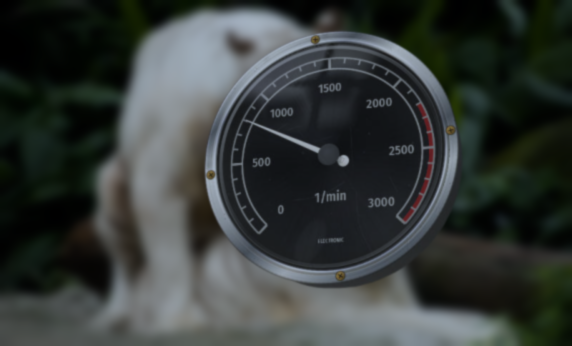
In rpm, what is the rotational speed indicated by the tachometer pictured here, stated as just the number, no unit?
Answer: 800
